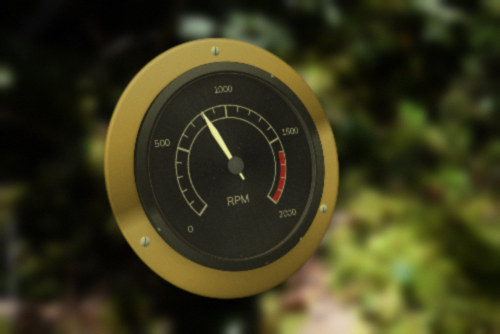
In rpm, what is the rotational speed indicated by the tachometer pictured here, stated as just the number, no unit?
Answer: 800
